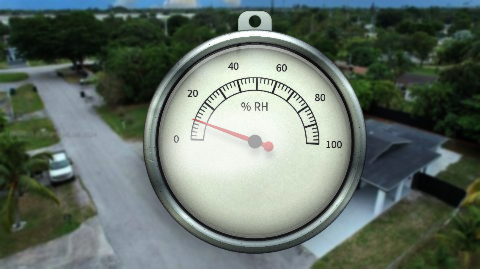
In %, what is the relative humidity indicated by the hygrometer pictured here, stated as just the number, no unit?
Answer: 10
